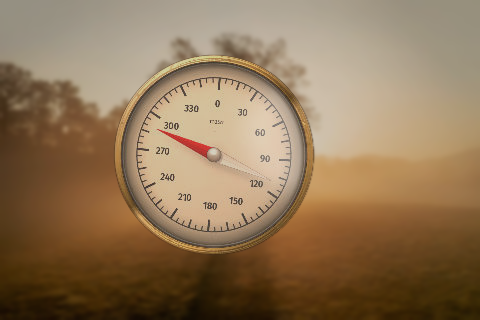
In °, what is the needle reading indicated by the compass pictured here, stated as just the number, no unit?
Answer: 290
